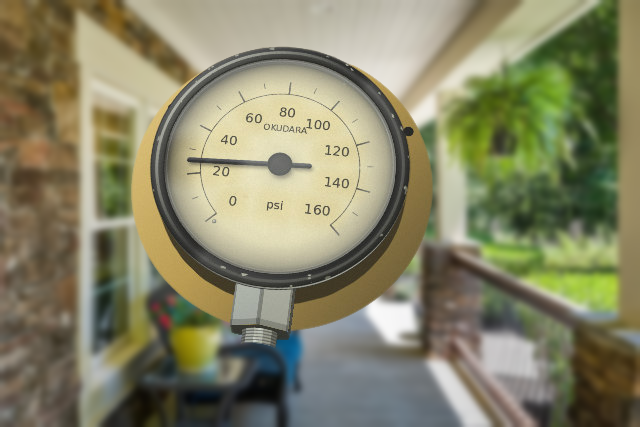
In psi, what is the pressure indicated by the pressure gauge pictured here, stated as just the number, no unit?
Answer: 25
